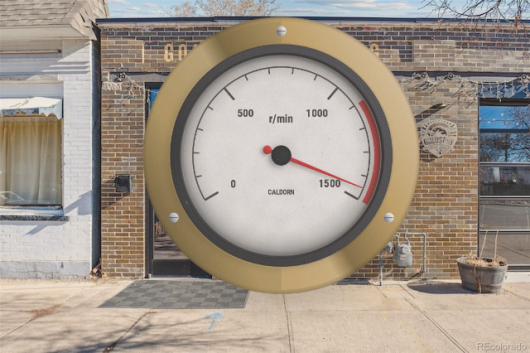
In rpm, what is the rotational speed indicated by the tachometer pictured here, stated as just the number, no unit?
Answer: 1450
